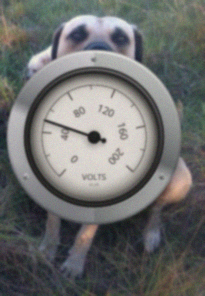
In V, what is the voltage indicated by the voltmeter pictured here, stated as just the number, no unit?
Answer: 50
